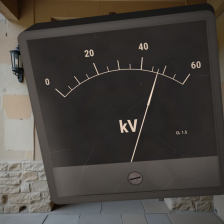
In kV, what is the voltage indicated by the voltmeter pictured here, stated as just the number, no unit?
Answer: 47.5
